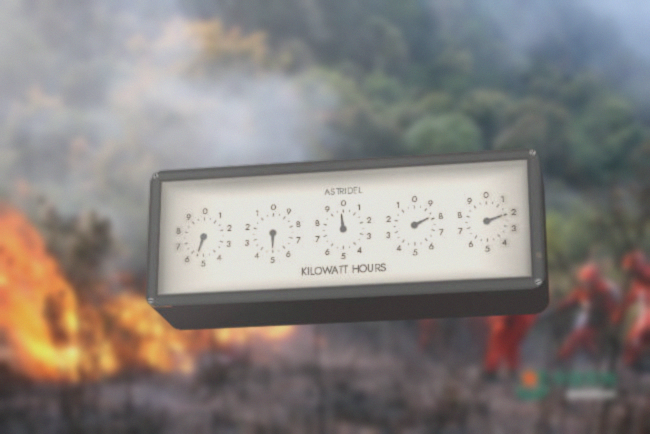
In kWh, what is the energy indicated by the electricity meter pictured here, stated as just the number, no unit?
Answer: 54982
